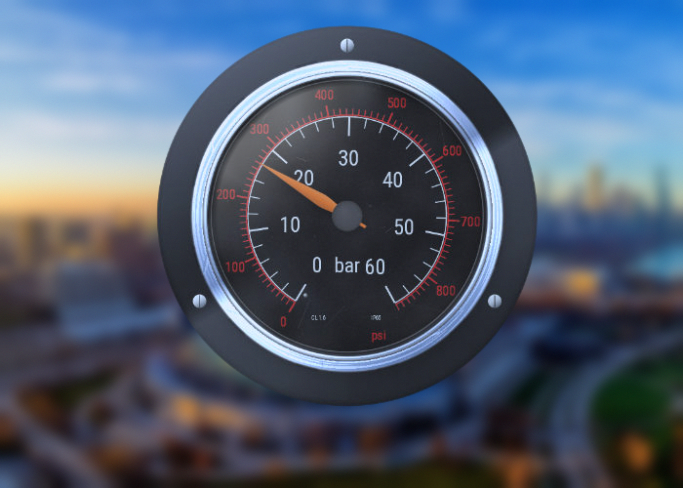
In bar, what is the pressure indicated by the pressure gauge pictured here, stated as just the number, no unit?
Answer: 18
